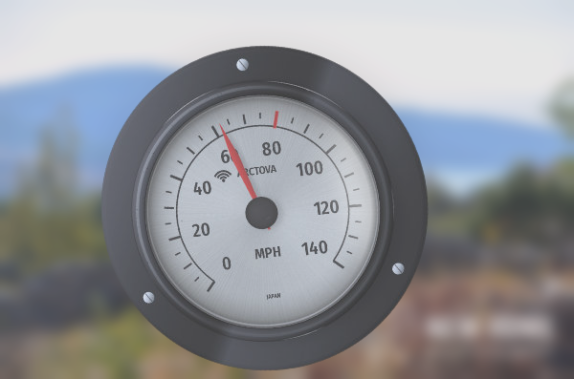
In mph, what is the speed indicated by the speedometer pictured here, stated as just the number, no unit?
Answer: 62.5
